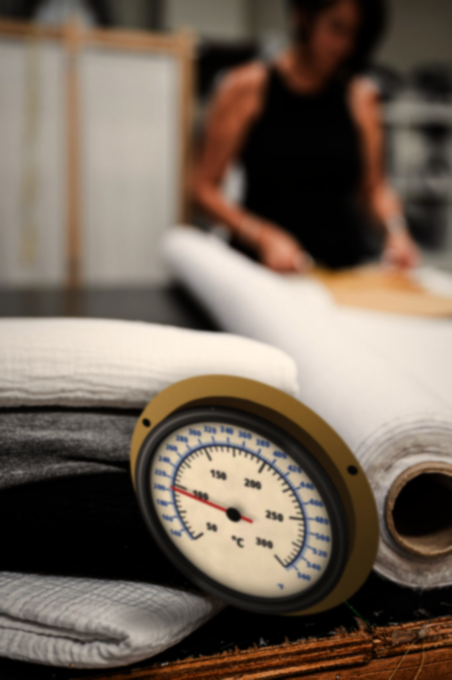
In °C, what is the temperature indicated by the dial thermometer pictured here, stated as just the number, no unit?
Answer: 100
